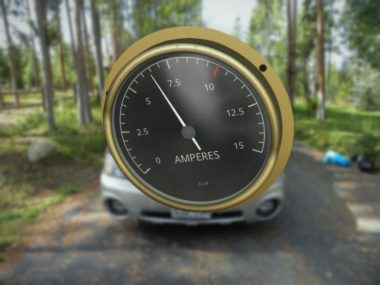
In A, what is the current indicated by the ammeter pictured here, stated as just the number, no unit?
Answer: 6.5
